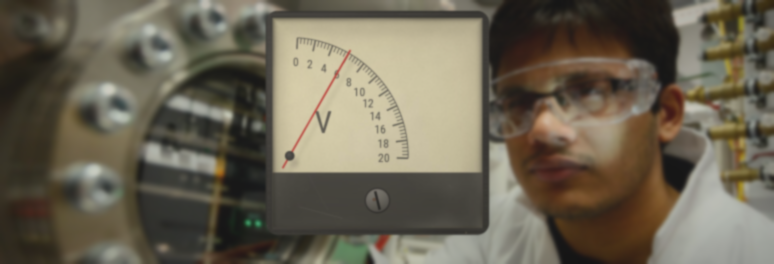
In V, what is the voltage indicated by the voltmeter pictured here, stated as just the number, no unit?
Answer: 6
